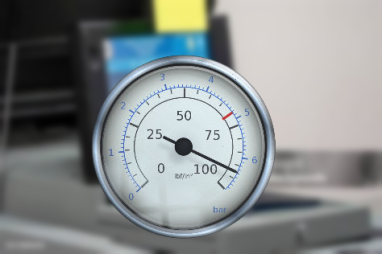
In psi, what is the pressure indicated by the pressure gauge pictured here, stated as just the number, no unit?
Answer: 92.5
